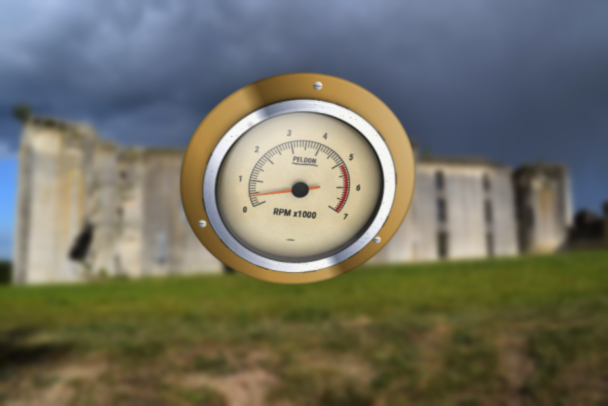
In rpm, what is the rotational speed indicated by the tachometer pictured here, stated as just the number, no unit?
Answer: 500
